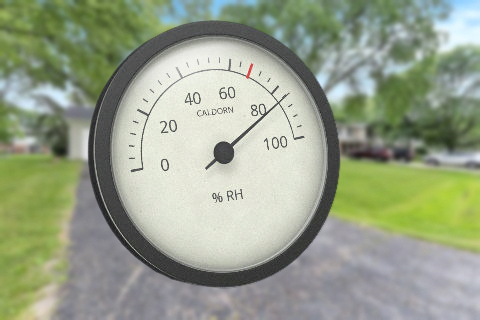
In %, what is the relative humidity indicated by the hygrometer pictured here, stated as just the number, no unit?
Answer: 84
